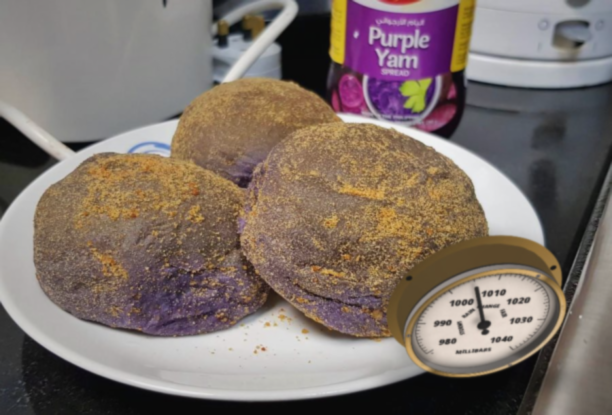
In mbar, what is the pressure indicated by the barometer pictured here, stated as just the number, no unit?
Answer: 1005
